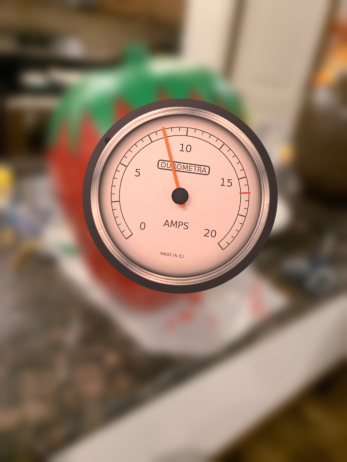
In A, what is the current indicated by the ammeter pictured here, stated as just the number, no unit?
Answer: 8.5
